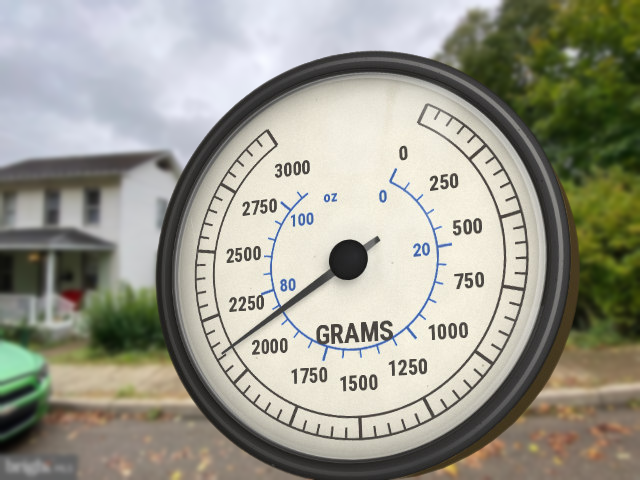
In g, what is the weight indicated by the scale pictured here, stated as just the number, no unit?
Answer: 2100
